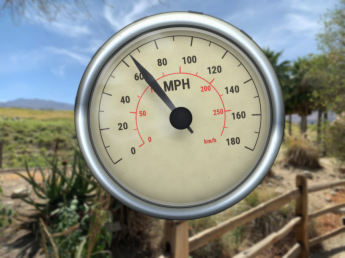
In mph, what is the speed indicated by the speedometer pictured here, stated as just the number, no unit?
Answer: 65
